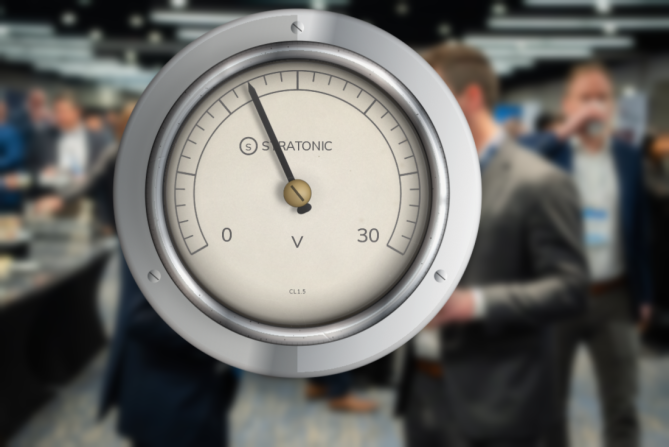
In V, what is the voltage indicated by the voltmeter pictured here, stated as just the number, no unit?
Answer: 12
